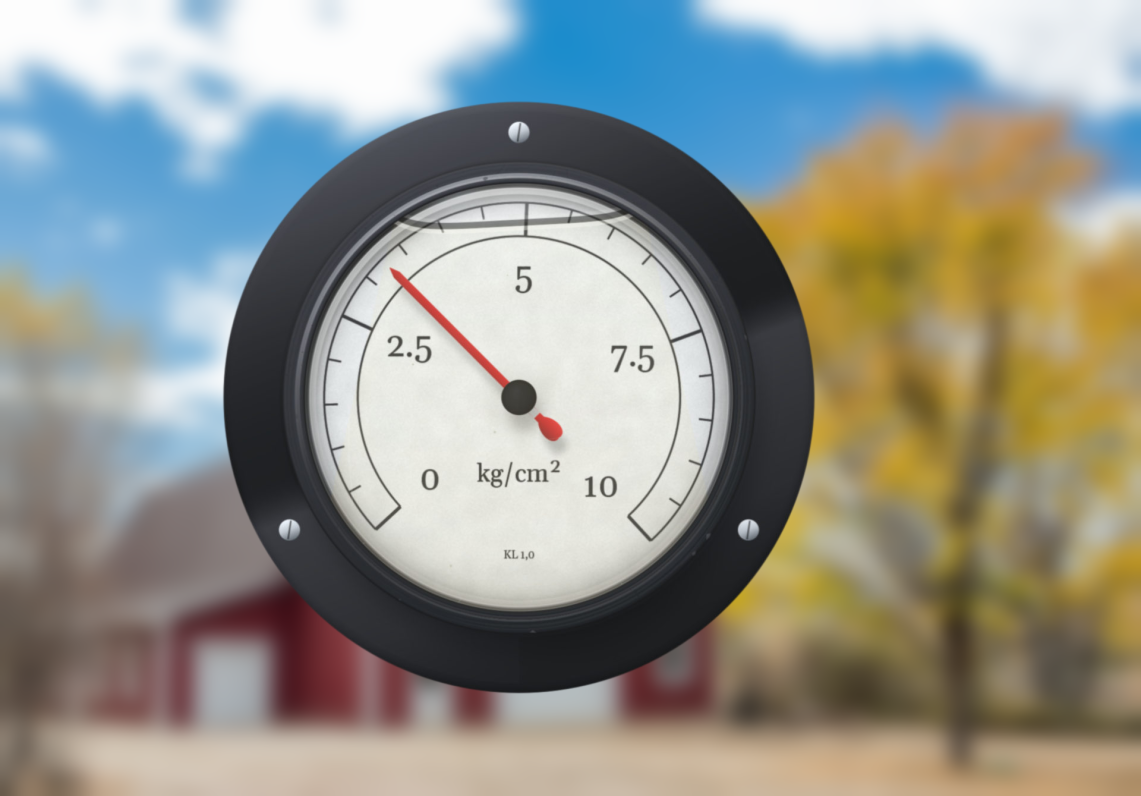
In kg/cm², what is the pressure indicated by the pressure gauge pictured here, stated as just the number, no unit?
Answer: 3.25
